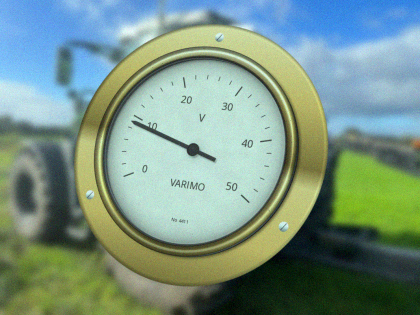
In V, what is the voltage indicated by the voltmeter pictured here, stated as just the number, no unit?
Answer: 9
